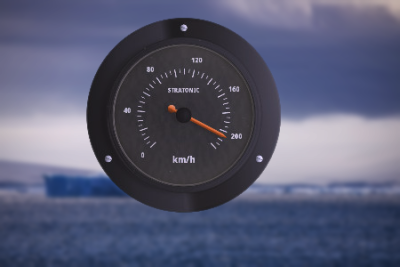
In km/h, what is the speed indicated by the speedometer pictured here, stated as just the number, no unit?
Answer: 205
